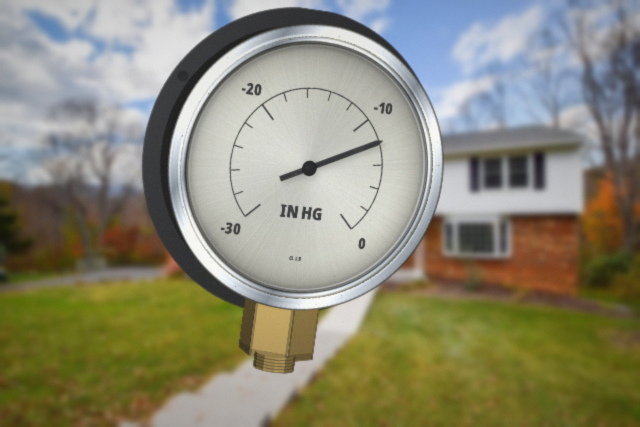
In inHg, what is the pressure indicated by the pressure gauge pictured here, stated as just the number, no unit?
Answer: -8
